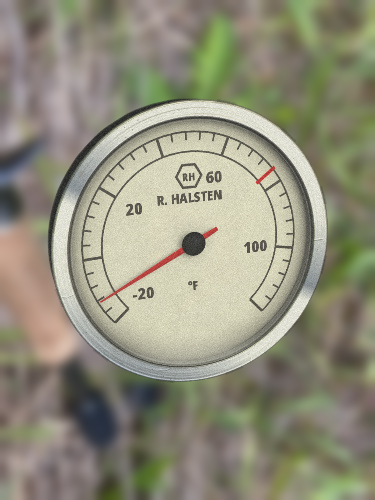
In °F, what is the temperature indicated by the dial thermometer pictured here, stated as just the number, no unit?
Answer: -12
